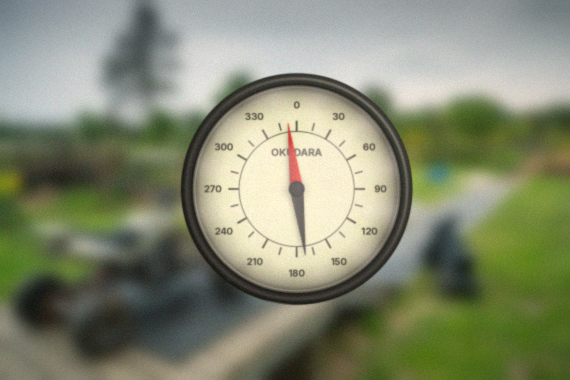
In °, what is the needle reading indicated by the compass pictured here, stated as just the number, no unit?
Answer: 352.5
